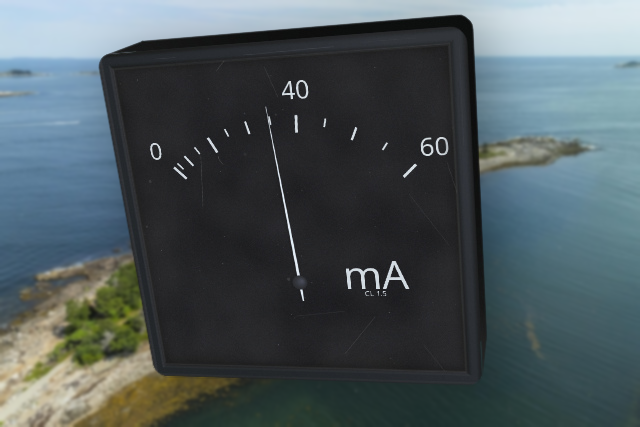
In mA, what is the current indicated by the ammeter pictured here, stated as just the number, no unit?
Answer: 35
